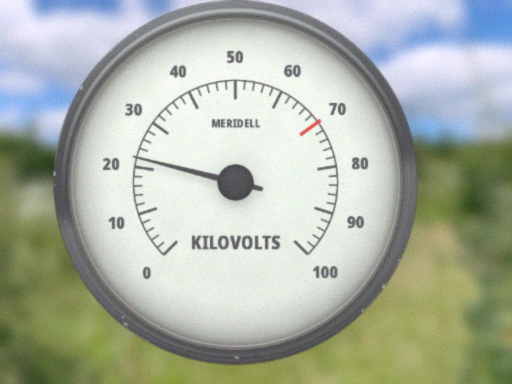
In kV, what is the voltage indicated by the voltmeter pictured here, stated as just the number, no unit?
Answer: 22
